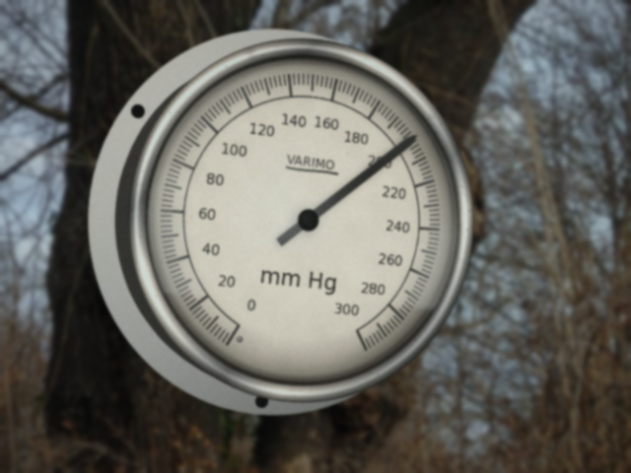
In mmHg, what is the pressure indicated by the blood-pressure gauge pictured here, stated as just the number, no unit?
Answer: 200
